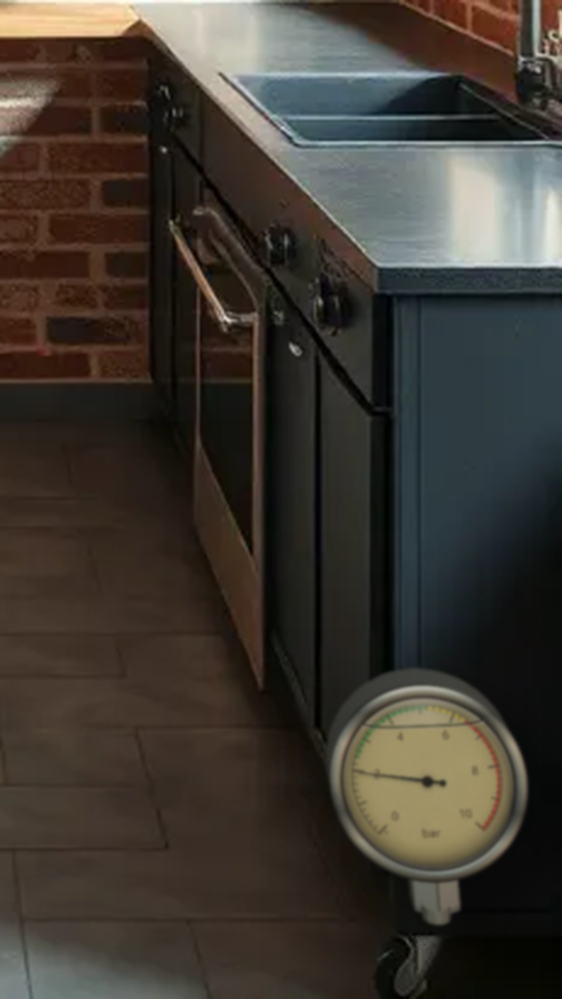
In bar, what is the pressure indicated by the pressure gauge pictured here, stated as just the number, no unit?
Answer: 2
